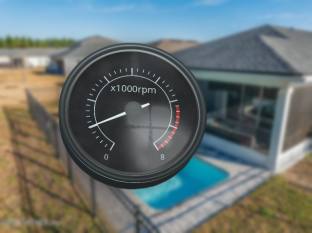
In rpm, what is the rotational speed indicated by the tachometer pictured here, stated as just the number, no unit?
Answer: 1000
